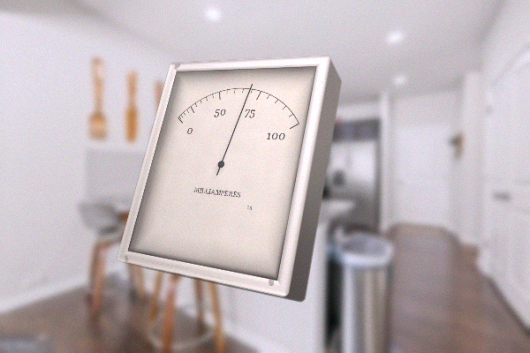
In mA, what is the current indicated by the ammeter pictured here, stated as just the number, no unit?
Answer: 70
